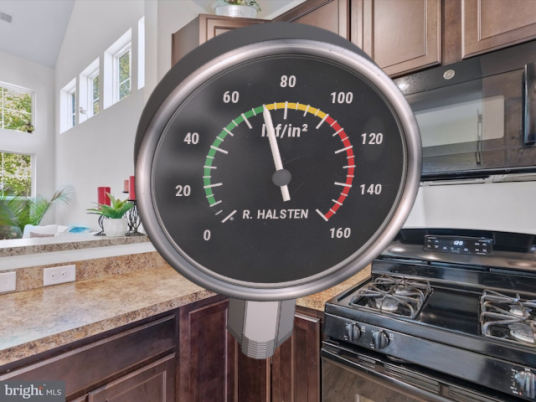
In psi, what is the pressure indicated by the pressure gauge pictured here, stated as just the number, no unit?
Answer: 70
